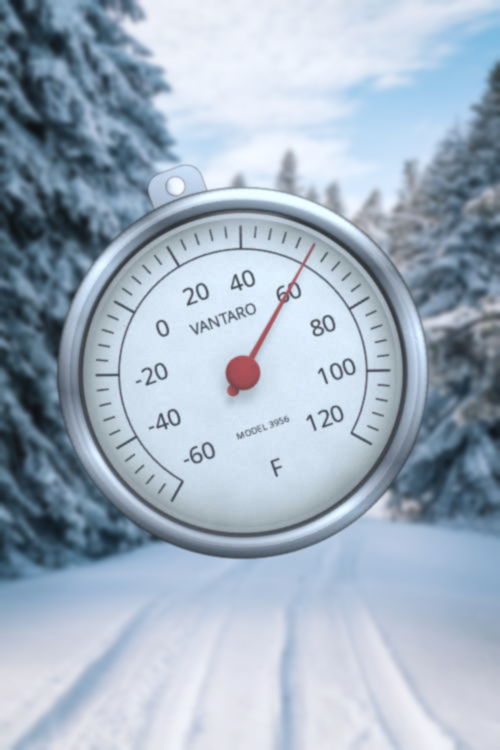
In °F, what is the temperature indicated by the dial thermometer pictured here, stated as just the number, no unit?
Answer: 60
